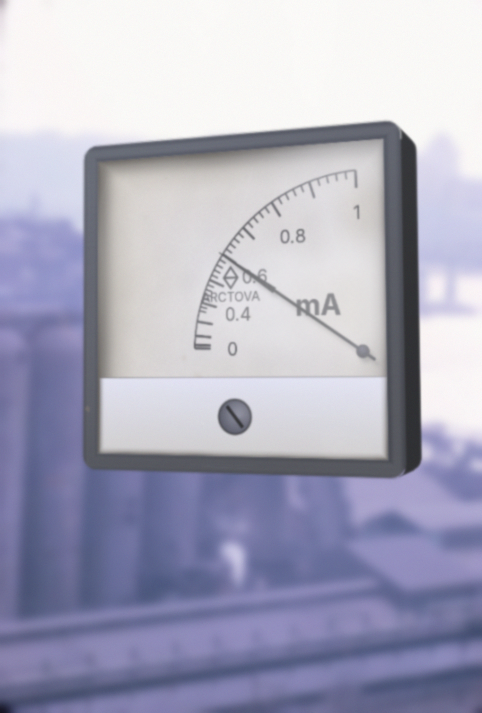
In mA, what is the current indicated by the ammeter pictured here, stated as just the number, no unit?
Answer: 0.6
